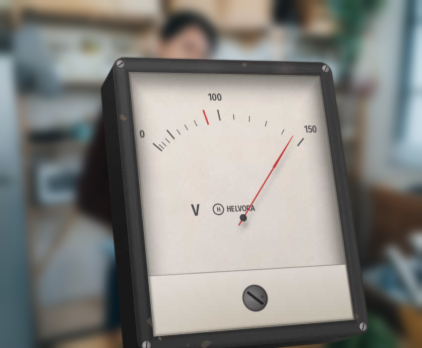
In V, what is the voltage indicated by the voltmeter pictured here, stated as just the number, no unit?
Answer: 145
